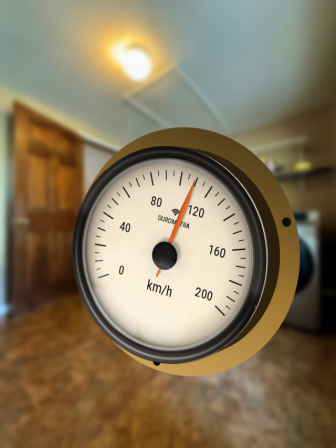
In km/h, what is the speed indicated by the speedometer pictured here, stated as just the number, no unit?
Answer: 110
